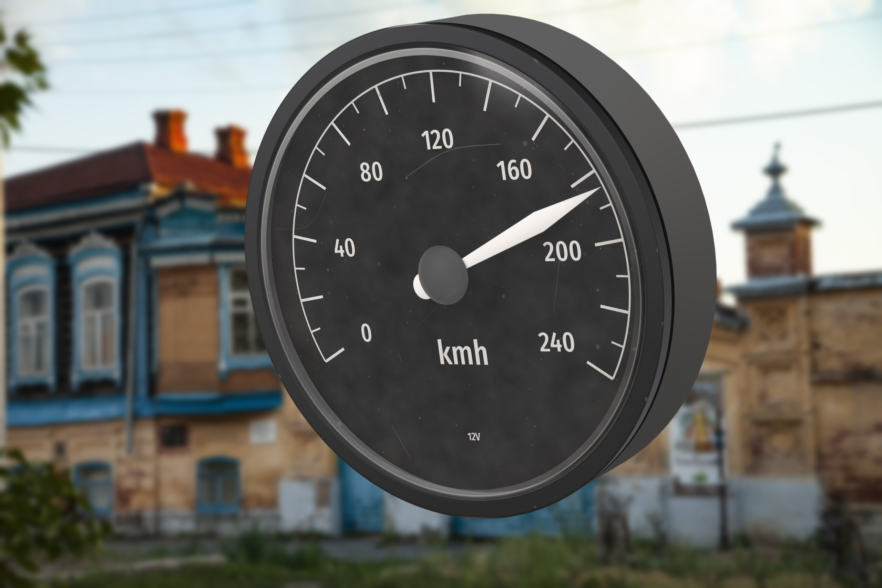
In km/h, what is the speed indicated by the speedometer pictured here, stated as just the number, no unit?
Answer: 185
